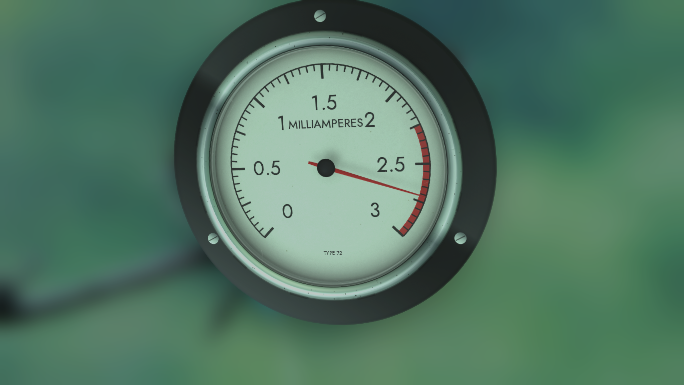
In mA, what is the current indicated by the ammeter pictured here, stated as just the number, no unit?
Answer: 2.7
